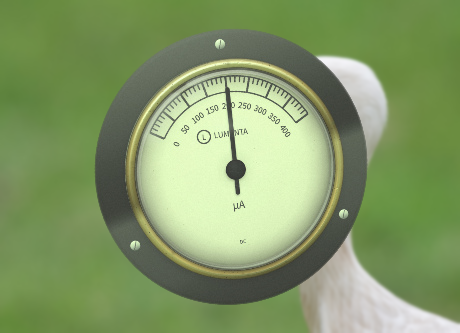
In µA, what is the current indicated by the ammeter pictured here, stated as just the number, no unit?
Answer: 200
